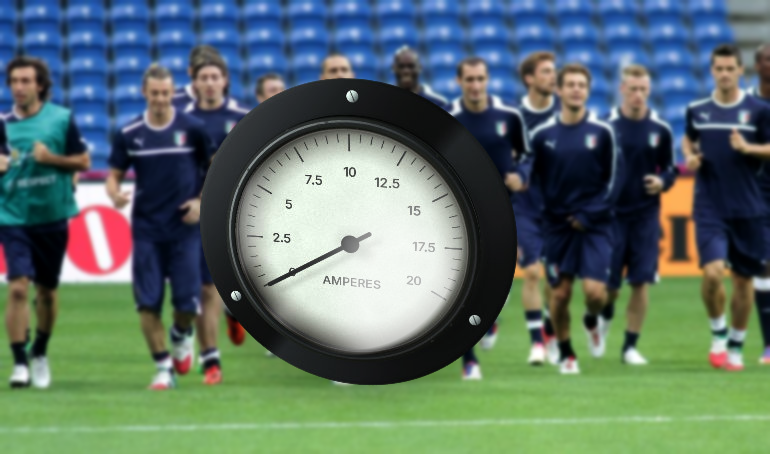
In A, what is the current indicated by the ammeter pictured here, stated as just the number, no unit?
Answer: 0
